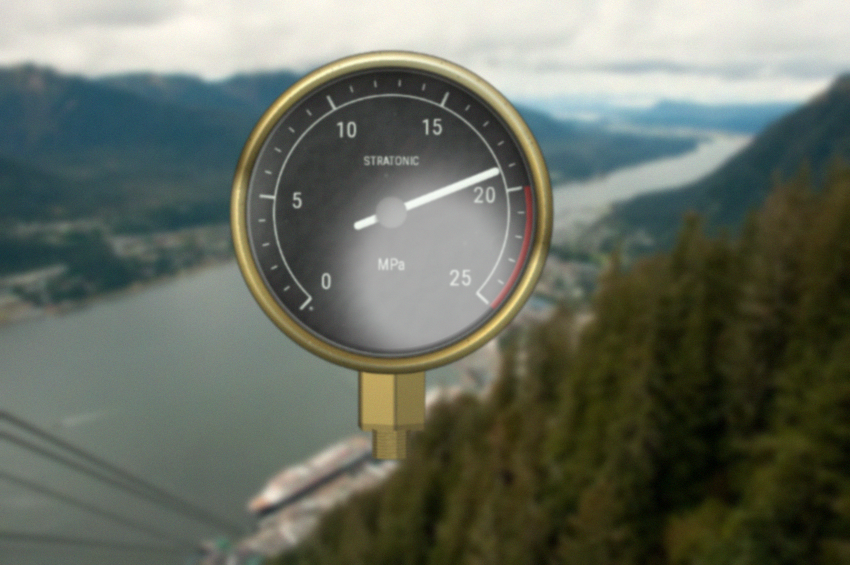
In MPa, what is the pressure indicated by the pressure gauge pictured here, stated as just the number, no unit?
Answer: 19
